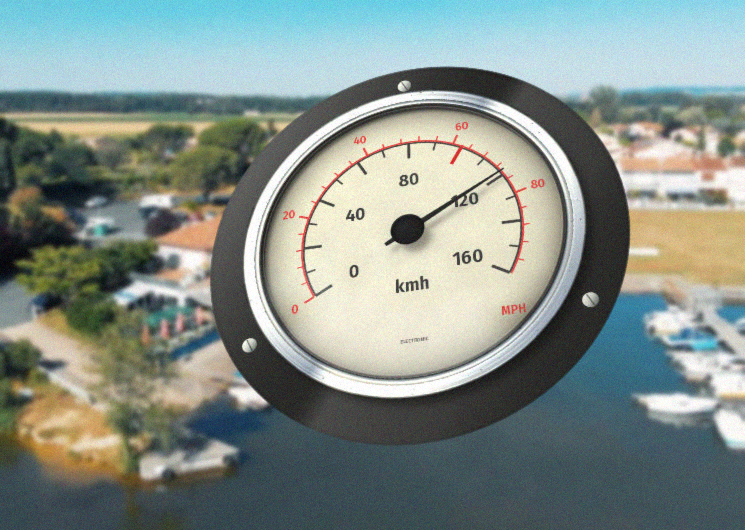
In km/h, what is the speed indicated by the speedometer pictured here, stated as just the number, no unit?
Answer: 120
